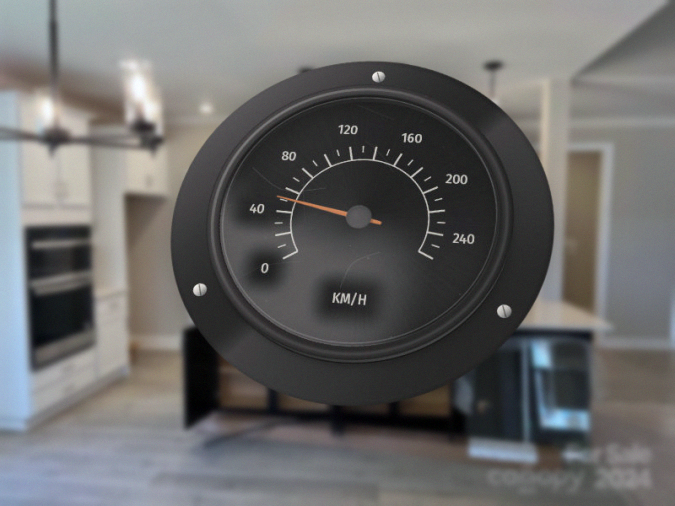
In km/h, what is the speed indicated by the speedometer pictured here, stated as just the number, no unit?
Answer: 50
